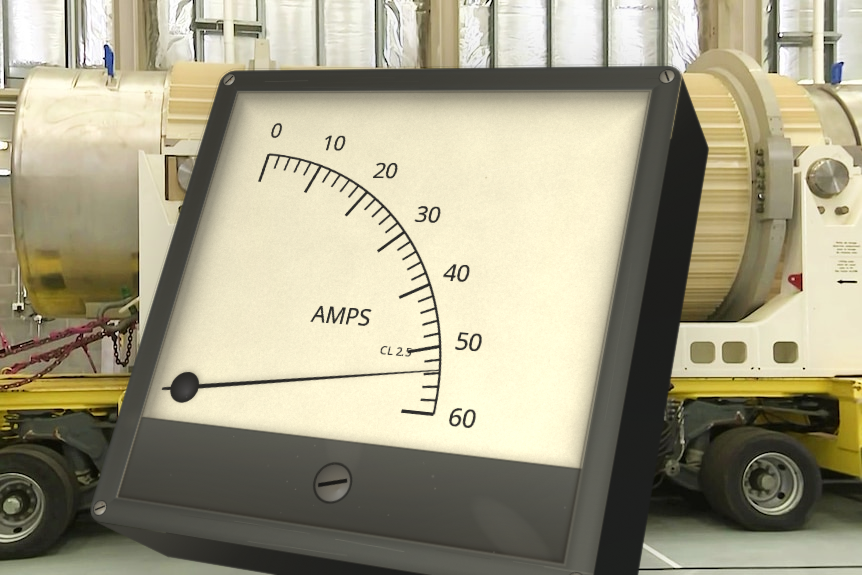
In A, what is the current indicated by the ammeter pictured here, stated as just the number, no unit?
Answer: 54
